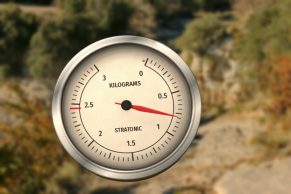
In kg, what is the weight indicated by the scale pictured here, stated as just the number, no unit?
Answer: 0.8
